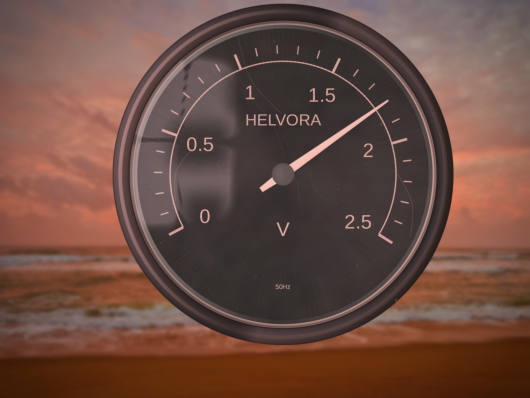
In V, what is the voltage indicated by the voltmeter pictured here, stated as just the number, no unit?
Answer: 1.8
